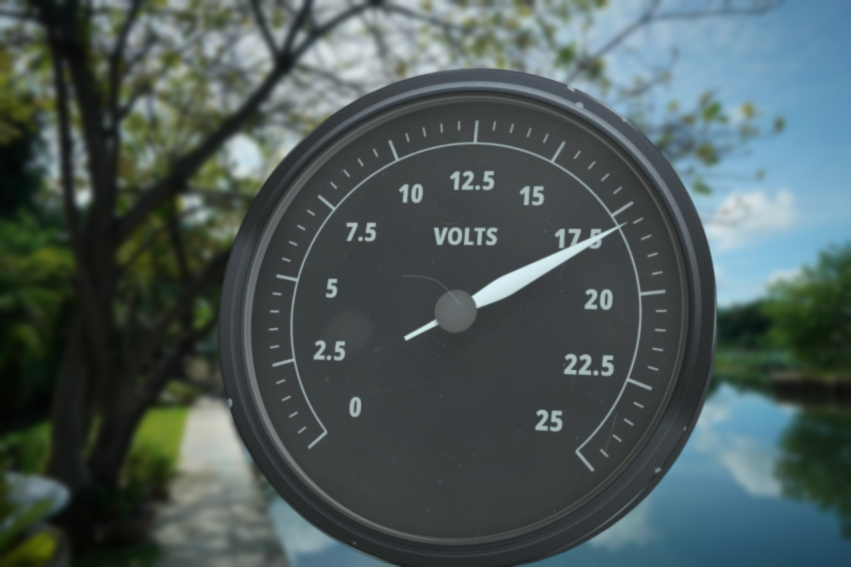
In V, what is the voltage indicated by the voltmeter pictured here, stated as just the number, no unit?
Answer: 18
